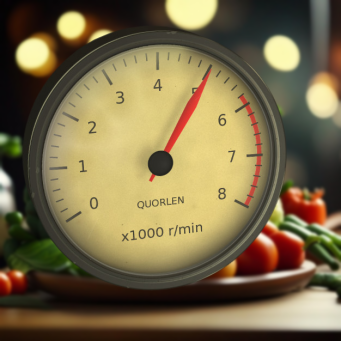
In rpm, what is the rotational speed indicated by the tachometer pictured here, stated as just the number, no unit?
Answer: 5000
